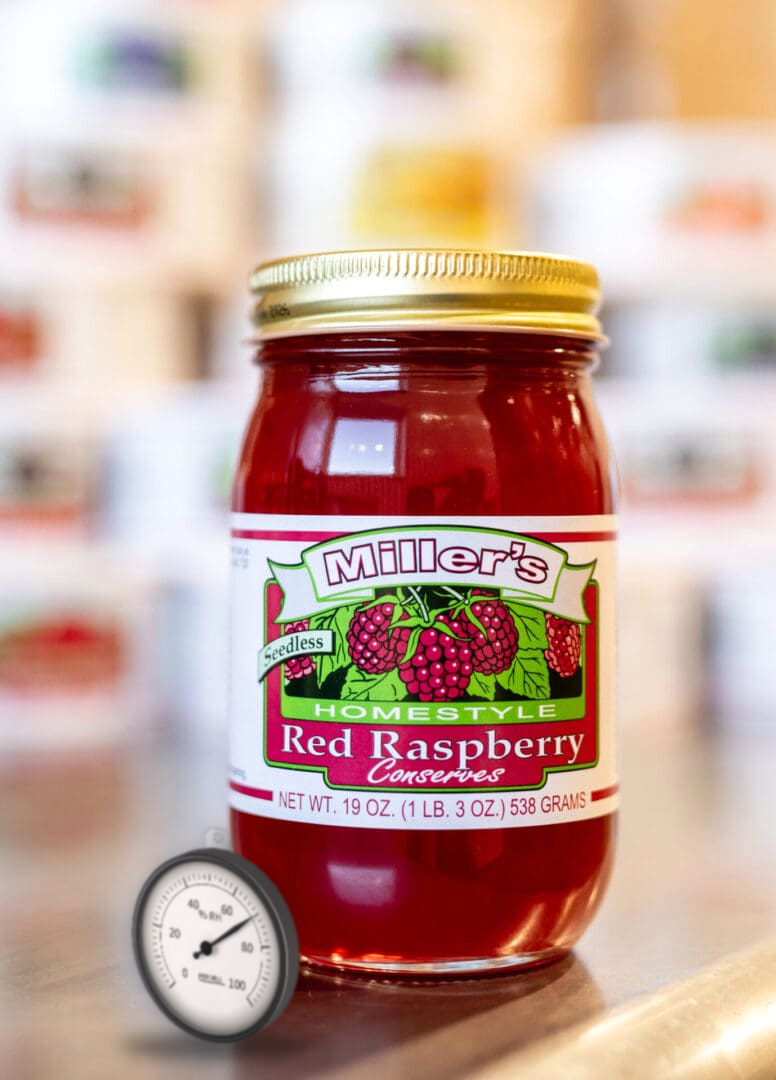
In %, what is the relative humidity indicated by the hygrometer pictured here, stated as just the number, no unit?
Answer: 70
